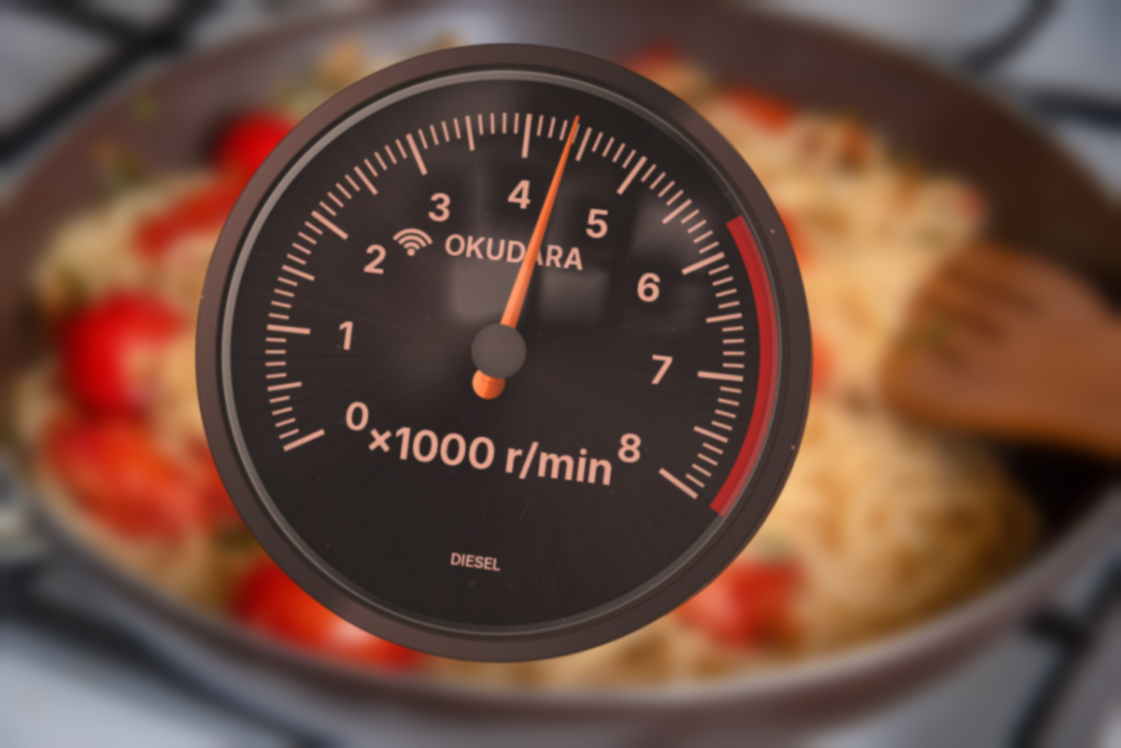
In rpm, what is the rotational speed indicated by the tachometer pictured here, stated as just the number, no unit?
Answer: 4400
